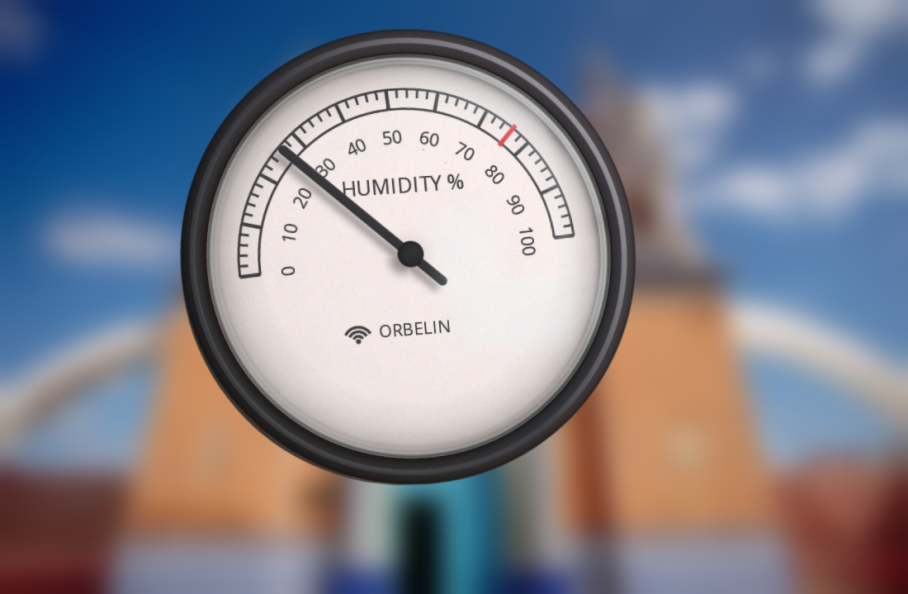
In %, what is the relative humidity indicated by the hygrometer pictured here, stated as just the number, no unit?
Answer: 26
